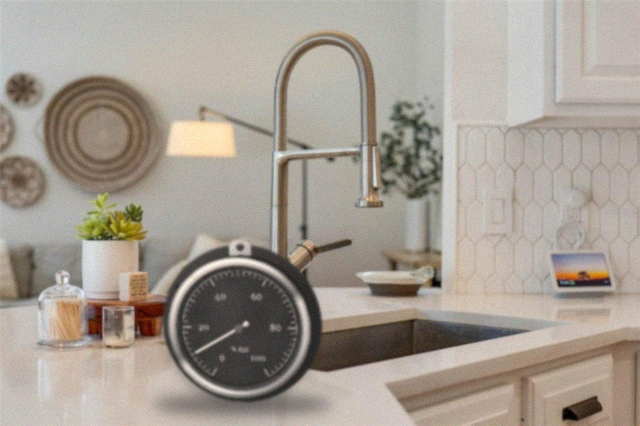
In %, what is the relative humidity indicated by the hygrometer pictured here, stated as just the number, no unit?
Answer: 10
